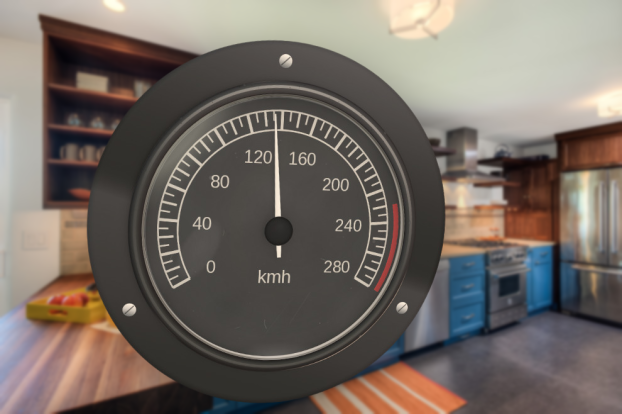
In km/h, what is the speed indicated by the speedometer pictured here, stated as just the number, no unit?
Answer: 135
